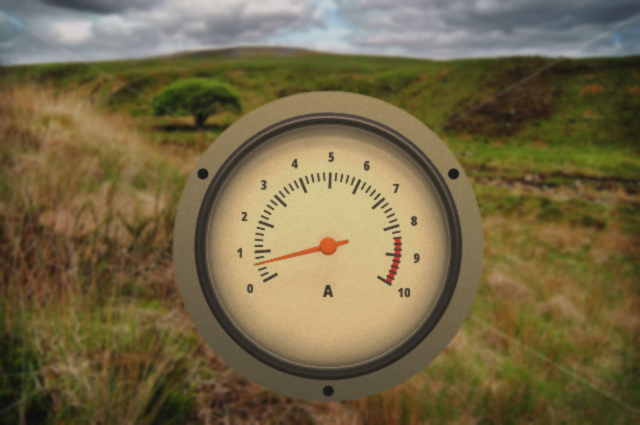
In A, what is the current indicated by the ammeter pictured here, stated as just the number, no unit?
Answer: 0.6
